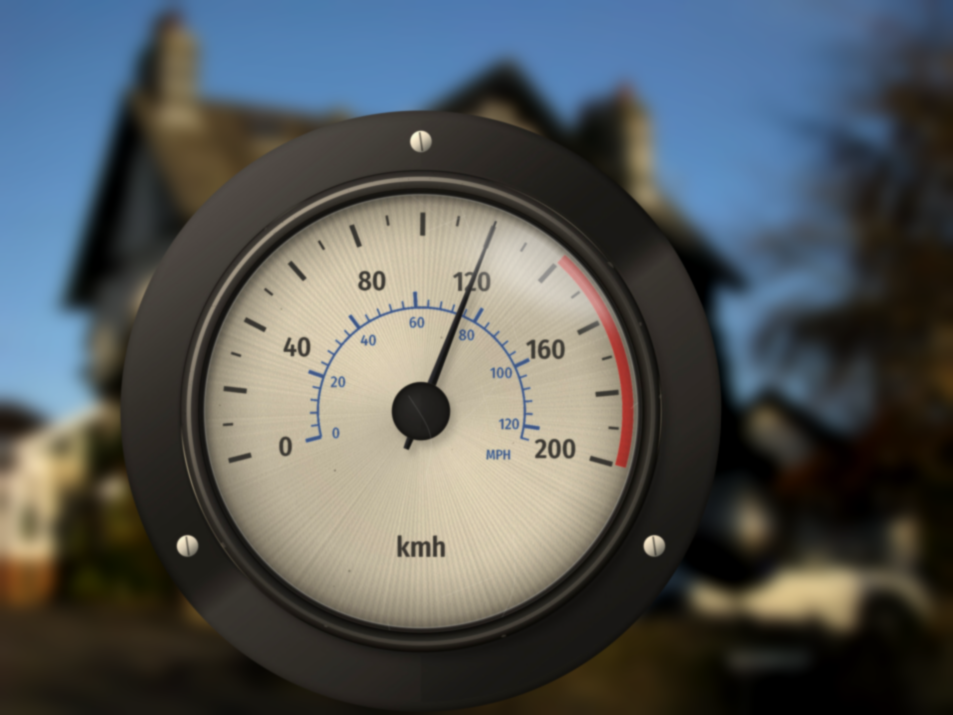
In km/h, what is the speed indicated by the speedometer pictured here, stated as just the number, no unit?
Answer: 120
